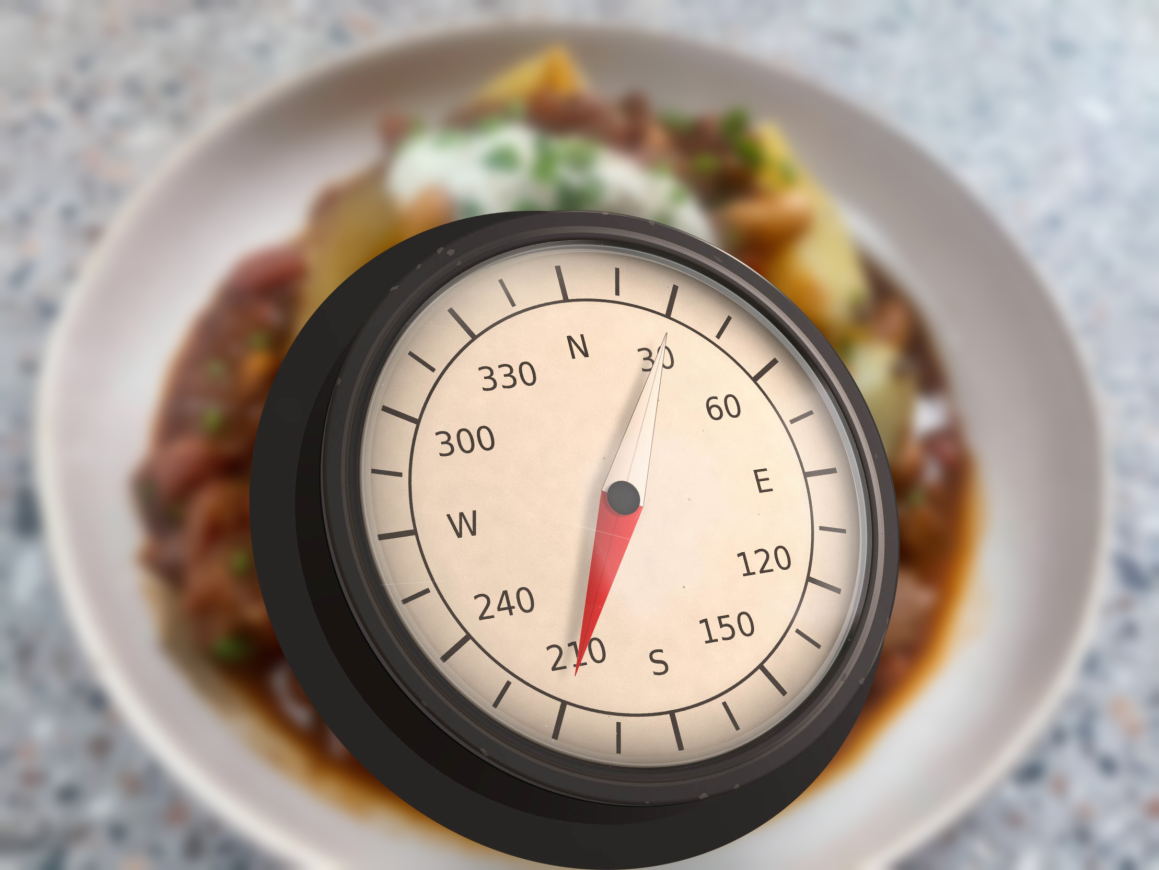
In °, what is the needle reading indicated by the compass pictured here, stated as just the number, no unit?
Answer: 210
